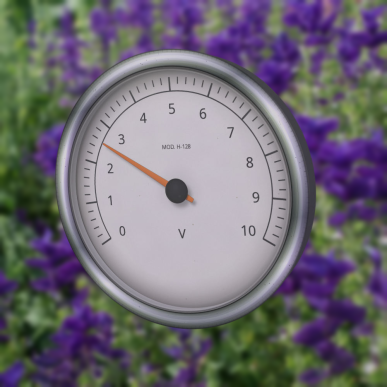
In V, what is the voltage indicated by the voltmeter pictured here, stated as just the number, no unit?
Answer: 2.6
